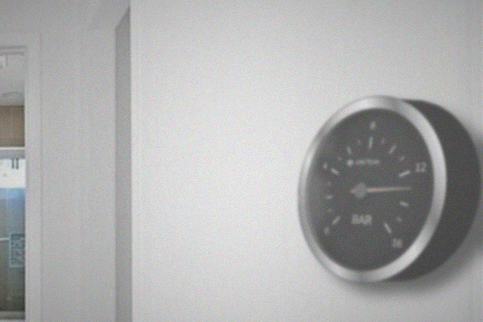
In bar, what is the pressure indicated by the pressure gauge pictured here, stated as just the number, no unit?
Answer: 13
